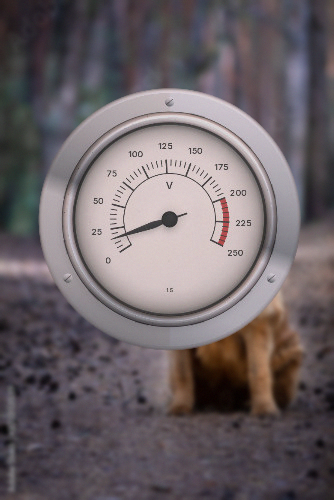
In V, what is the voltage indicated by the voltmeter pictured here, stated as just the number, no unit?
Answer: 15
